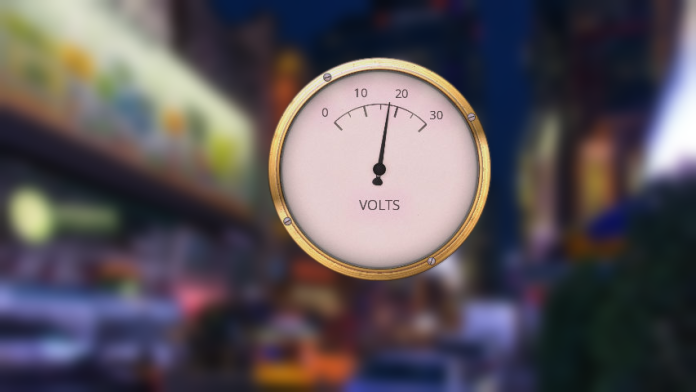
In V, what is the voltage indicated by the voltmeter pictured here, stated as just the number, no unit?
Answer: 17.5
